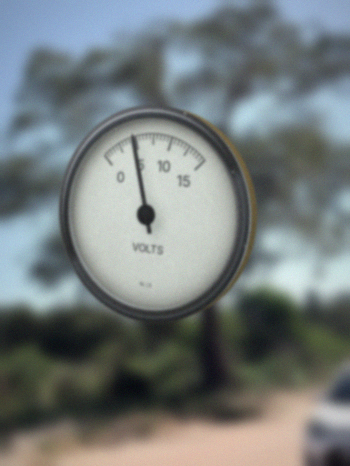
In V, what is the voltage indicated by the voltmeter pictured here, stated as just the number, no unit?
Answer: 5
